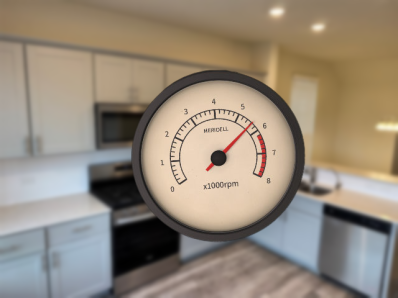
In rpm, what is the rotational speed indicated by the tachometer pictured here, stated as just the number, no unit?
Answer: 5600
